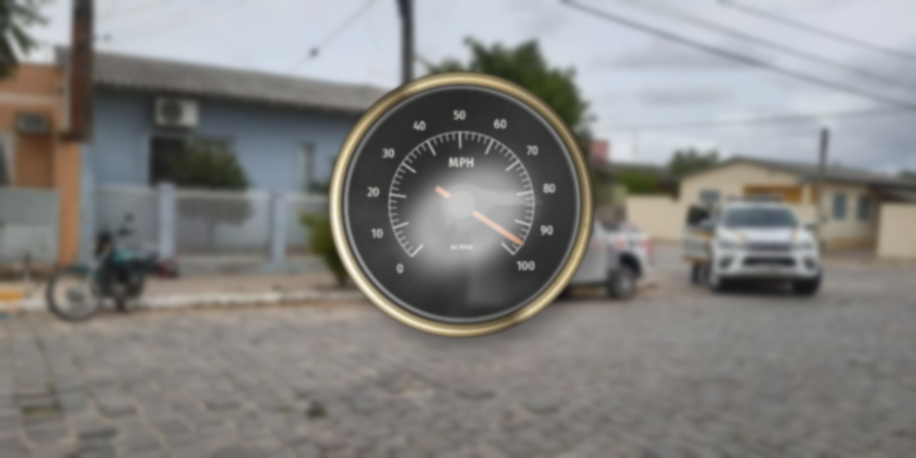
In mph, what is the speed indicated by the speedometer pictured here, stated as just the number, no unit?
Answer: 96
